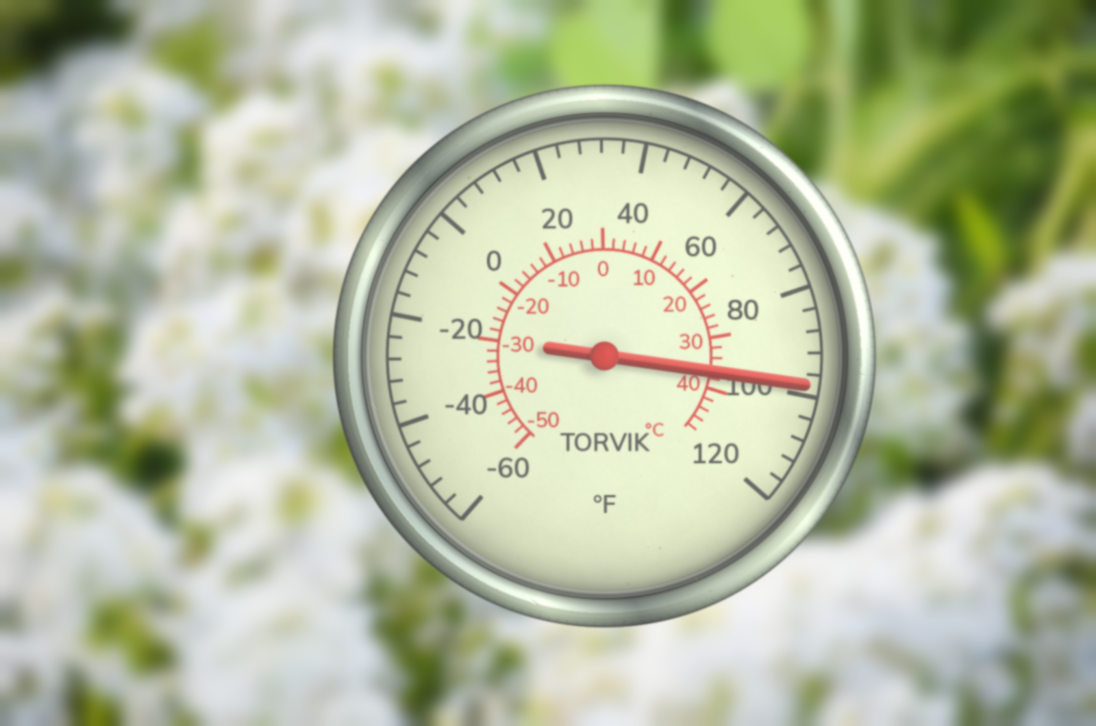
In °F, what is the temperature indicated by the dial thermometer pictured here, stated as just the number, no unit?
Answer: 98
